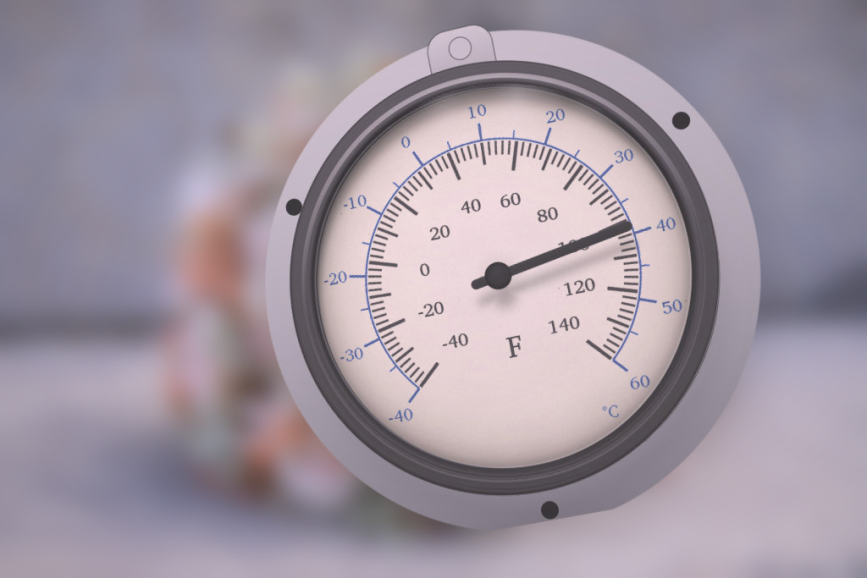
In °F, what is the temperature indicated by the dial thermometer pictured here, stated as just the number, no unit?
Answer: 102
